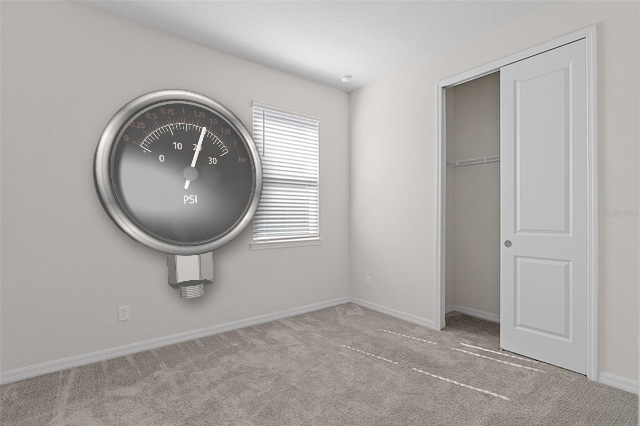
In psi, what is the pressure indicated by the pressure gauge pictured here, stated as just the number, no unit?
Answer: 20
